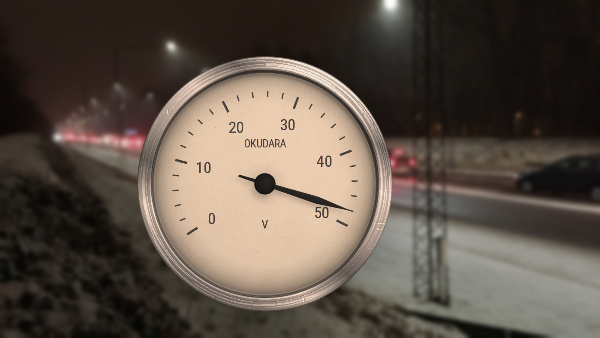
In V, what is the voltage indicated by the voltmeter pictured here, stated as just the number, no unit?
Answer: 48
